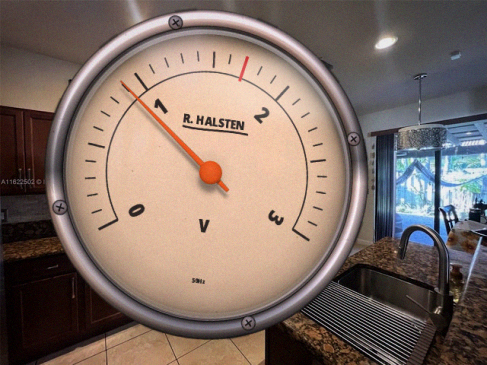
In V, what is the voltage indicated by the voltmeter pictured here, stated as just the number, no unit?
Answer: 0.9
